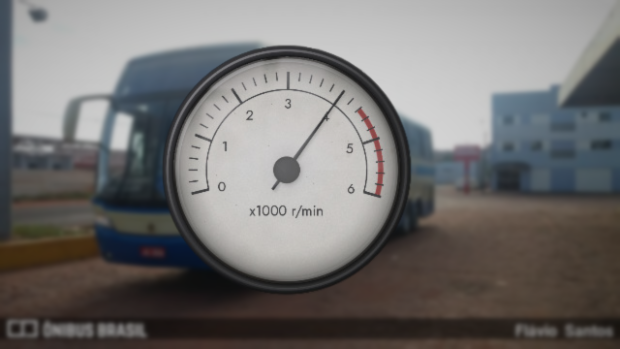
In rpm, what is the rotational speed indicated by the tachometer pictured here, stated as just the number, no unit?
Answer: 4000
